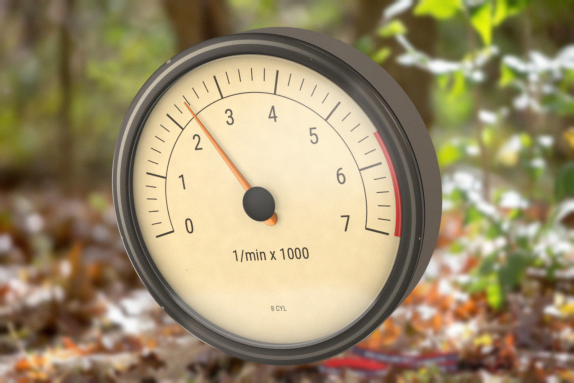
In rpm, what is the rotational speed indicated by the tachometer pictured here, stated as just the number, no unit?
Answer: 2400
